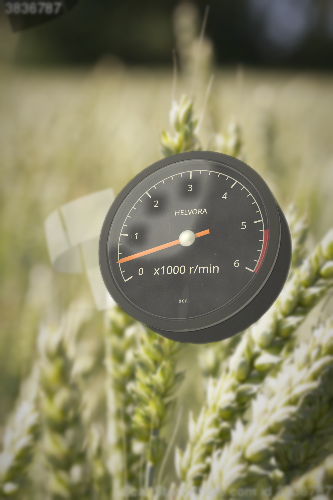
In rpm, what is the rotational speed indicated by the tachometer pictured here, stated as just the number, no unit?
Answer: 400
